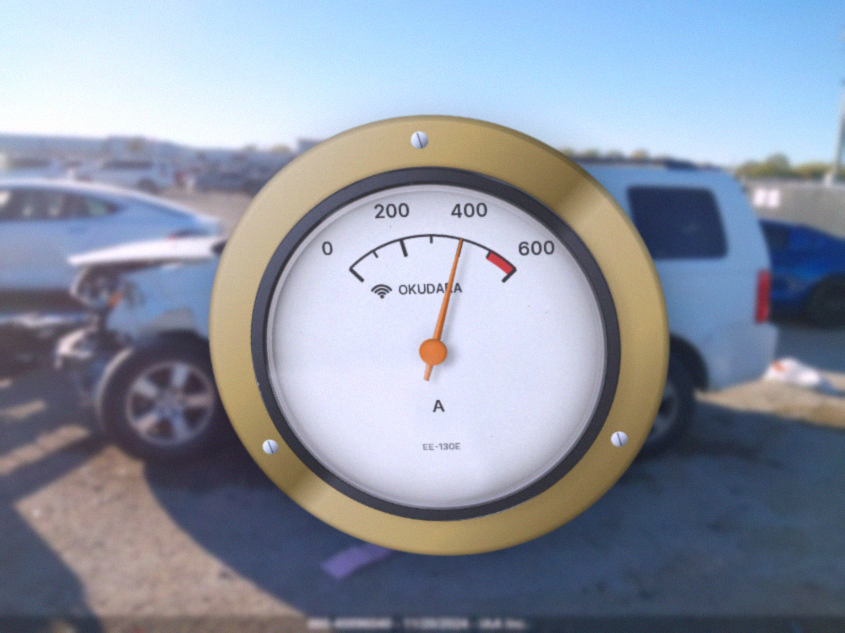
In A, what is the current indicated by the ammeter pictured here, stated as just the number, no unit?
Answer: 400
